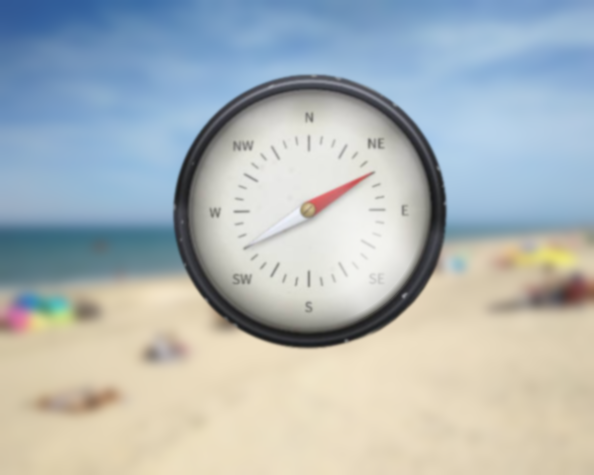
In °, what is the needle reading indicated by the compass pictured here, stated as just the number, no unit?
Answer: 60
